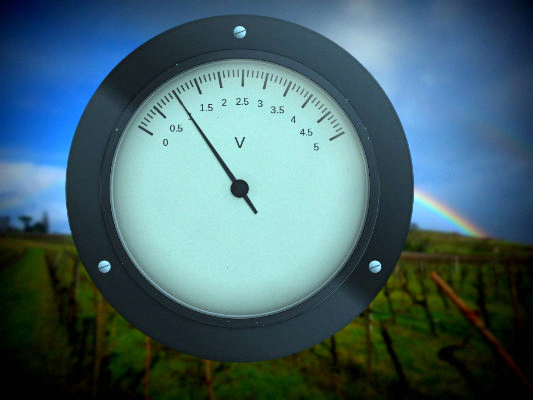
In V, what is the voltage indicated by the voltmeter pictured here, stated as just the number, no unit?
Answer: 1
